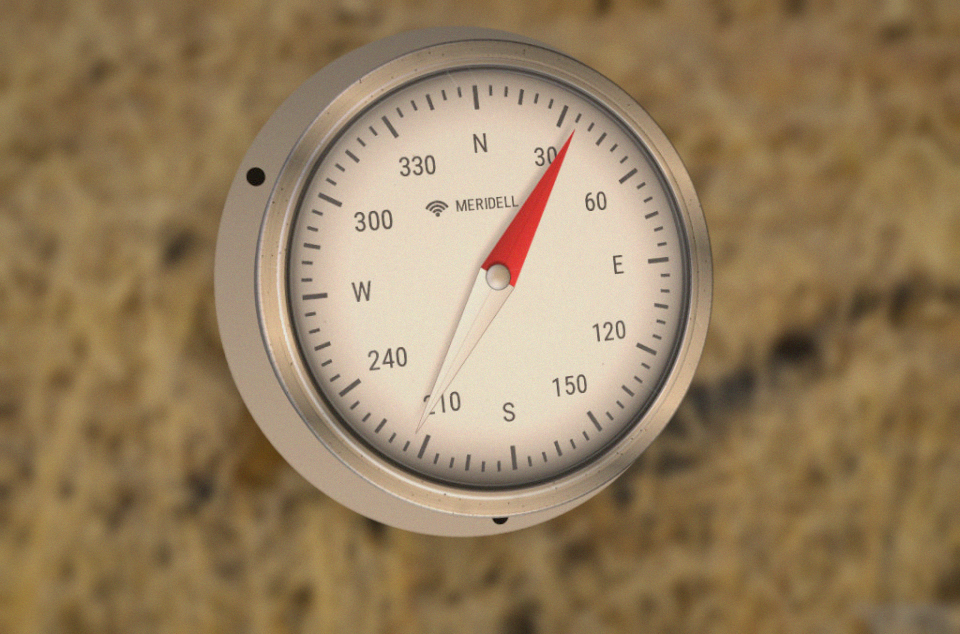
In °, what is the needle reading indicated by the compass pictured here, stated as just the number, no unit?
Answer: 35
